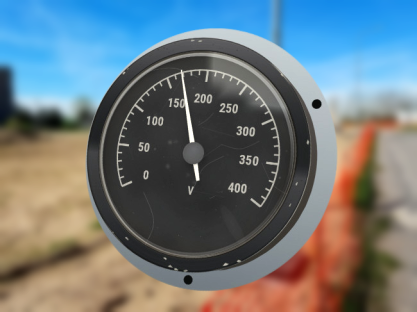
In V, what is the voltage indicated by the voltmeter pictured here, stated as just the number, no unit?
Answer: 170
